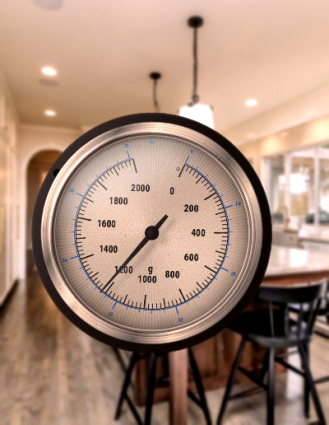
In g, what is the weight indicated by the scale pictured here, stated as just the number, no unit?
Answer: 1220
